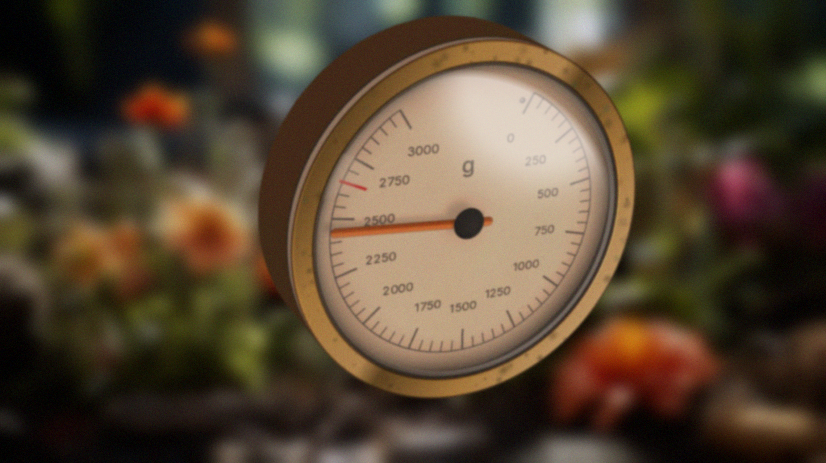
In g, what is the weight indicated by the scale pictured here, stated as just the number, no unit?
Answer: 2450
